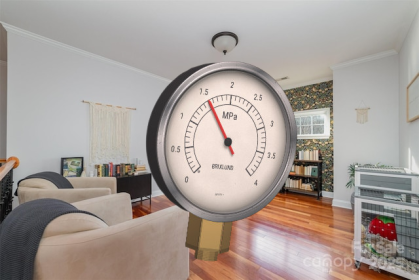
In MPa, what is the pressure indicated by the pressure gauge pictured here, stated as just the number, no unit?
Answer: 1.5
